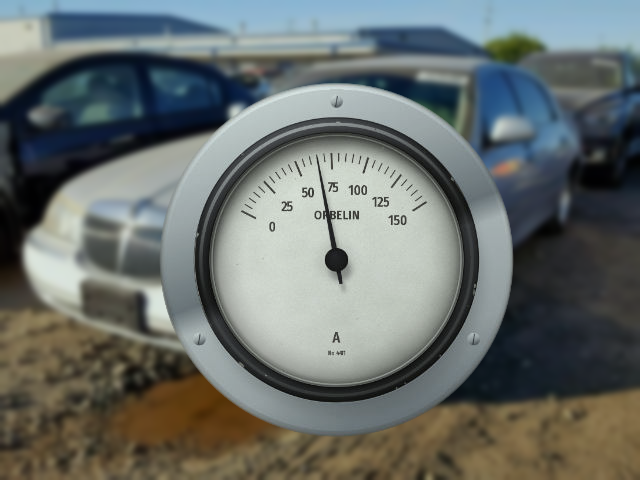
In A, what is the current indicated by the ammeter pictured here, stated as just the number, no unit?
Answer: 65
